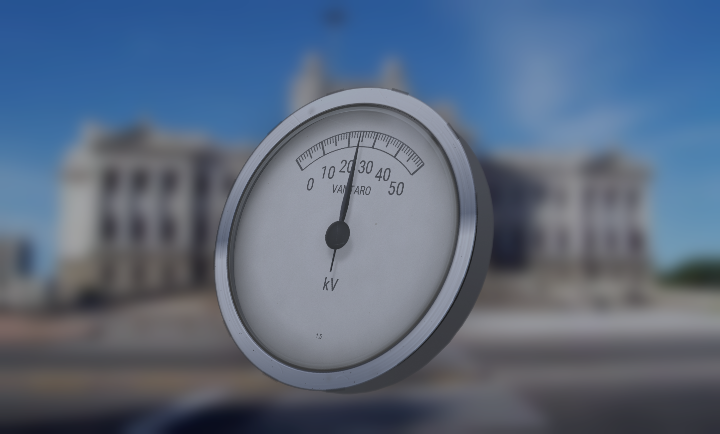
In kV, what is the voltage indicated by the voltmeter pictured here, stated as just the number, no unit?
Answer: 25
